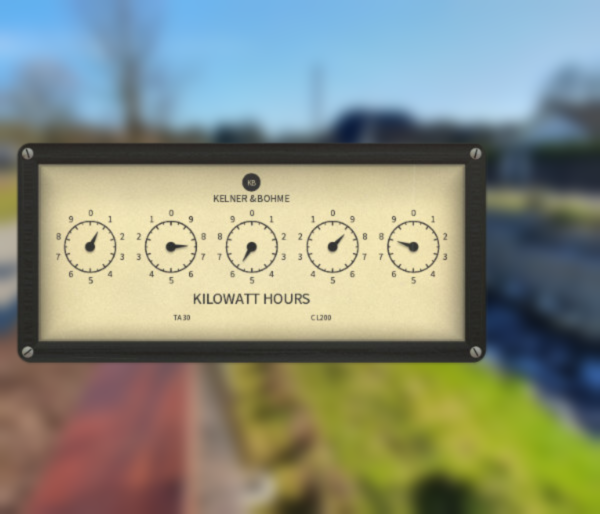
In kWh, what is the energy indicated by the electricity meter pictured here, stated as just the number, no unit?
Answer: 7588
